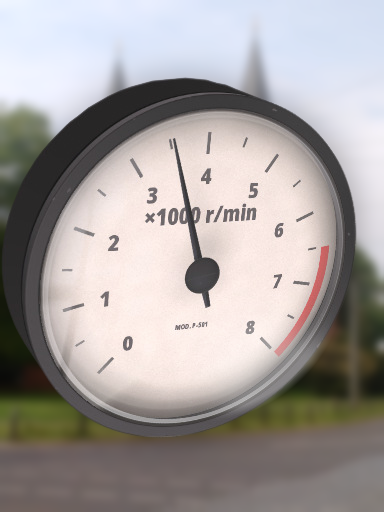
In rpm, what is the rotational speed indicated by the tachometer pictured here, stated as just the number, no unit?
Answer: 3500
